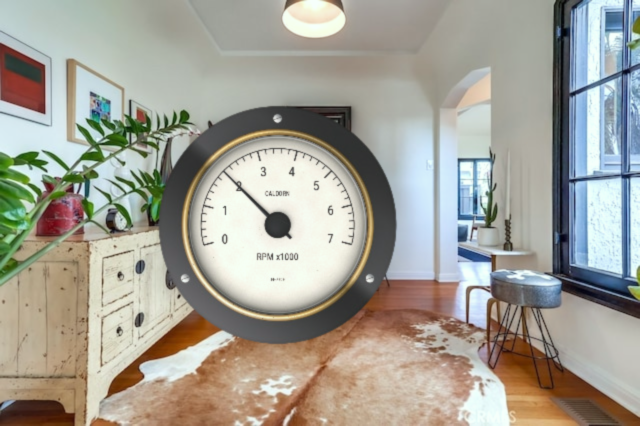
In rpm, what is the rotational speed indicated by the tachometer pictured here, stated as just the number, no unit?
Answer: 2000
